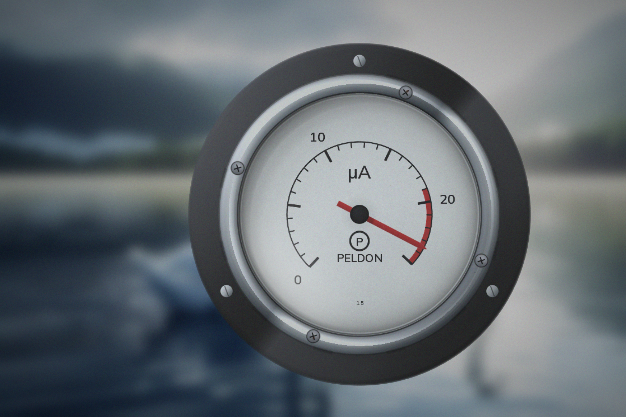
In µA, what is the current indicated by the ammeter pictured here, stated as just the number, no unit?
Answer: 23.5
